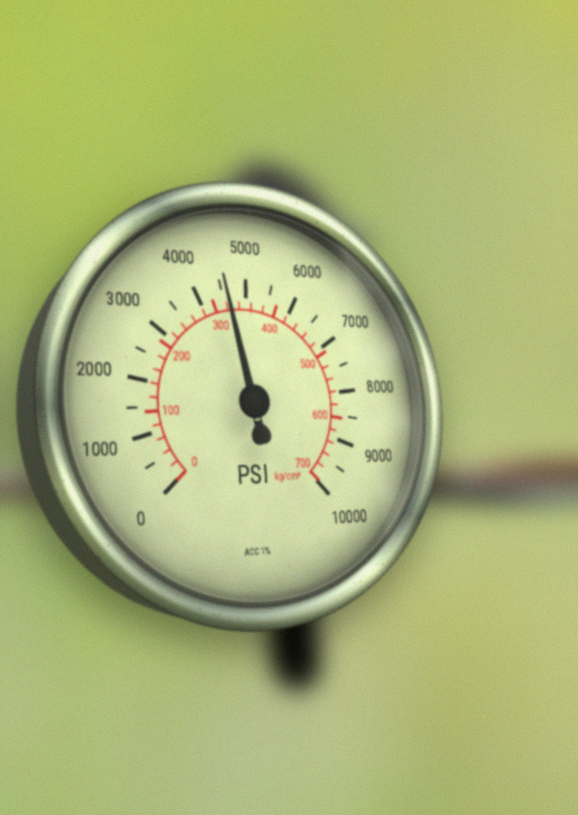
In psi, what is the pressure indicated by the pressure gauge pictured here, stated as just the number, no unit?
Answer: 4500
